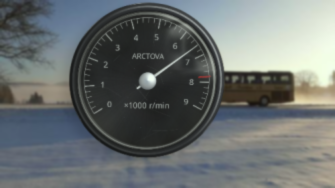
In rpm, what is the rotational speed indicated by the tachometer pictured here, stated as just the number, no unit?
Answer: 6600
